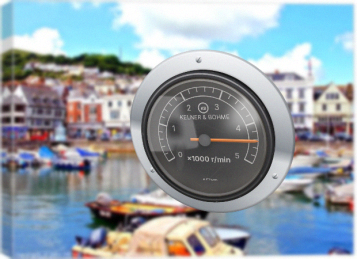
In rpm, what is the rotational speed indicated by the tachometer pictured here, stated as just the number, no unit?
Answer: 4400
